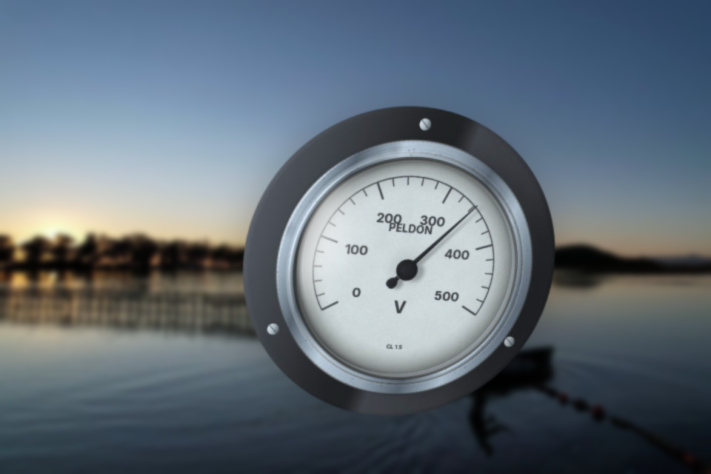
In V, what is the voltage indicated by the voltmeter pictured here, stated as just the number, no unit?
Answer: 340
